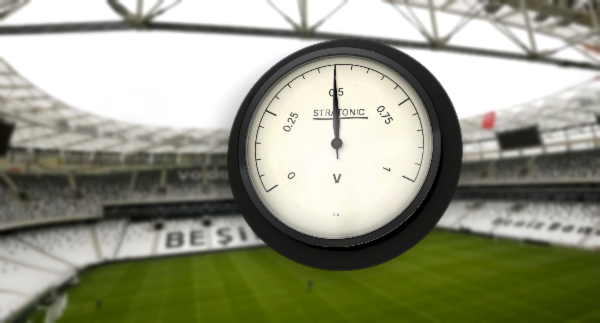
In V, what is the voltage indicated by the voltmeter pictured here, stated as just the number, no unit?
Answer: 0.5
